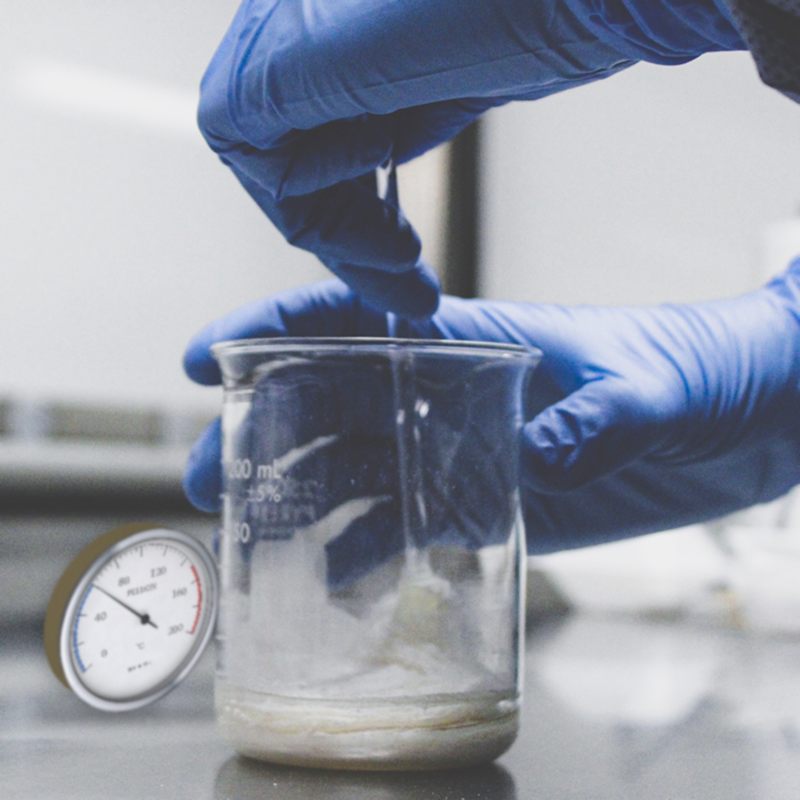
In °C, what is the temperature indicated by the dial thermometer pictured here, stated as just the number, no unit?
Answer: 60
